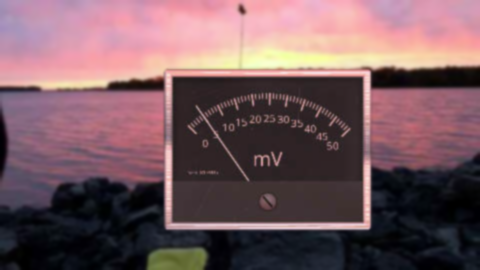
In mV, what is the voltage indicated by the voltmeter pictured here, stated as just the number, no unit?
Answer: 5
